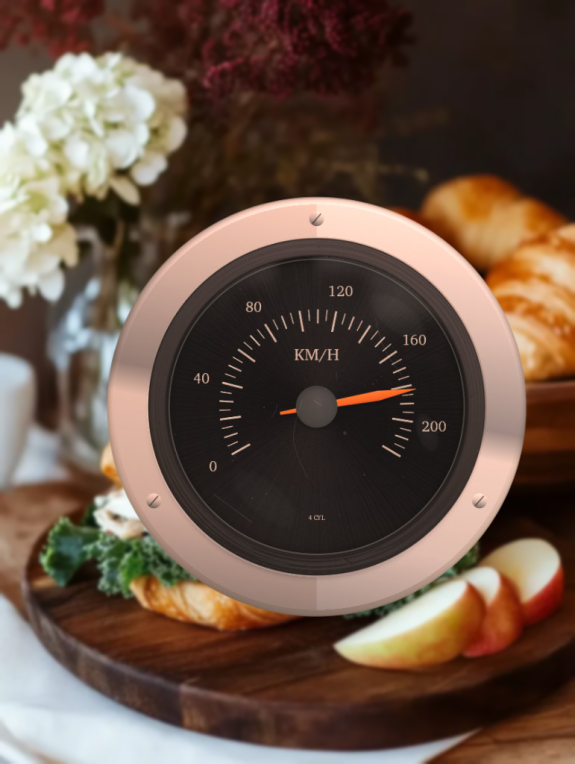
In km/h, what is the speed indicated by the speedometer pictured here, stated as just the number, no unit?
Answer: 182.5
